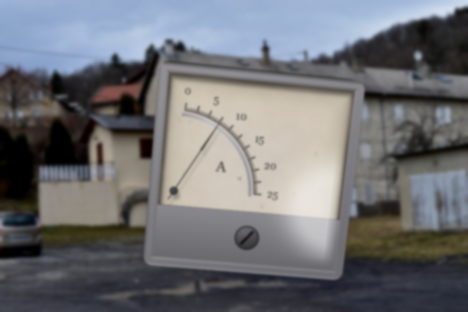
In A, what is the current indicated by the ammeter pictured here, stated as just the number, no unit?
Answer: 7.5
